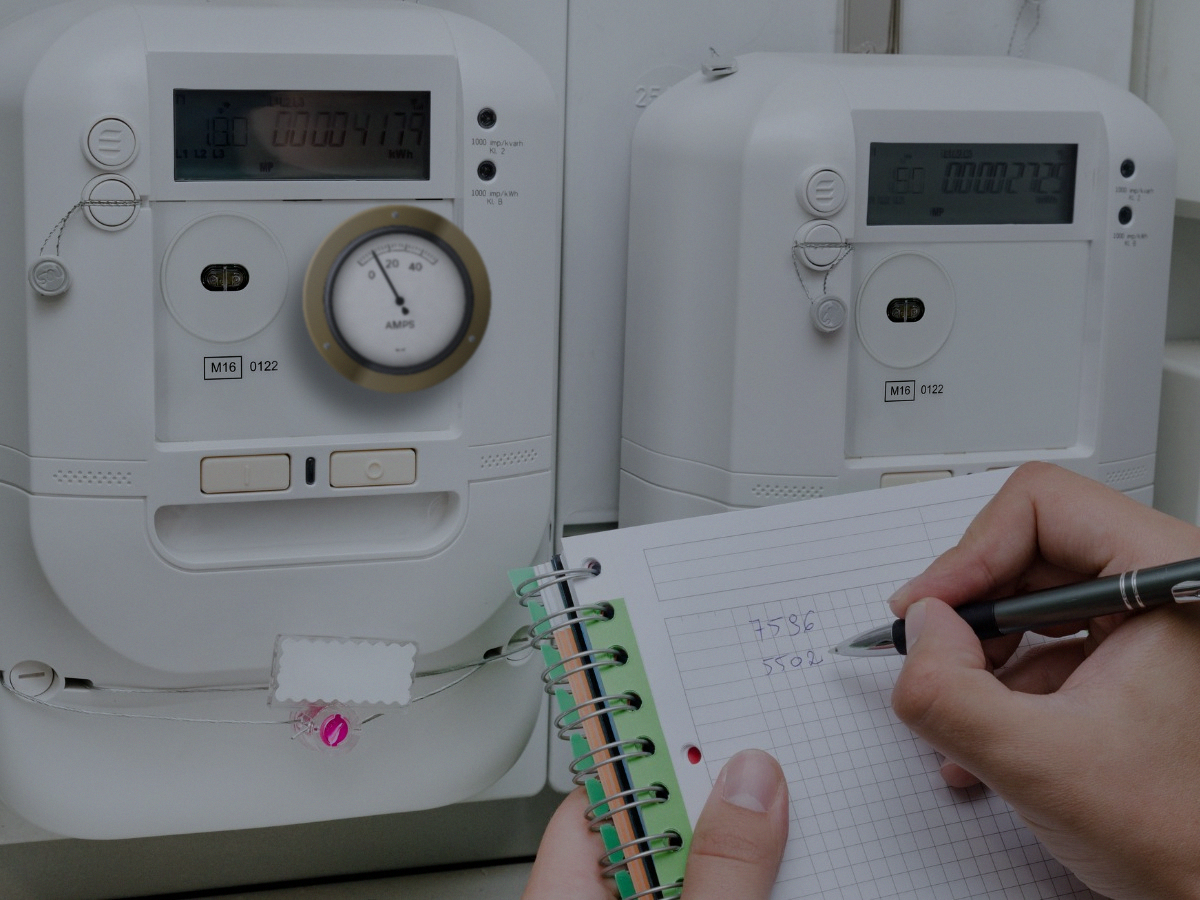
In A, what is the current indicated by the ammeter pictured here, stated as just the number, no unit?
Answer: 10
